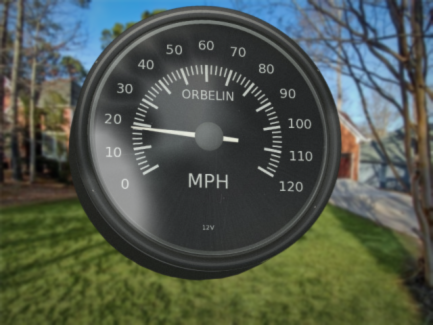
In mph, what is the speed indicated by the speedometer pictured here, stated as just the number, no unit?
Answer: 18
